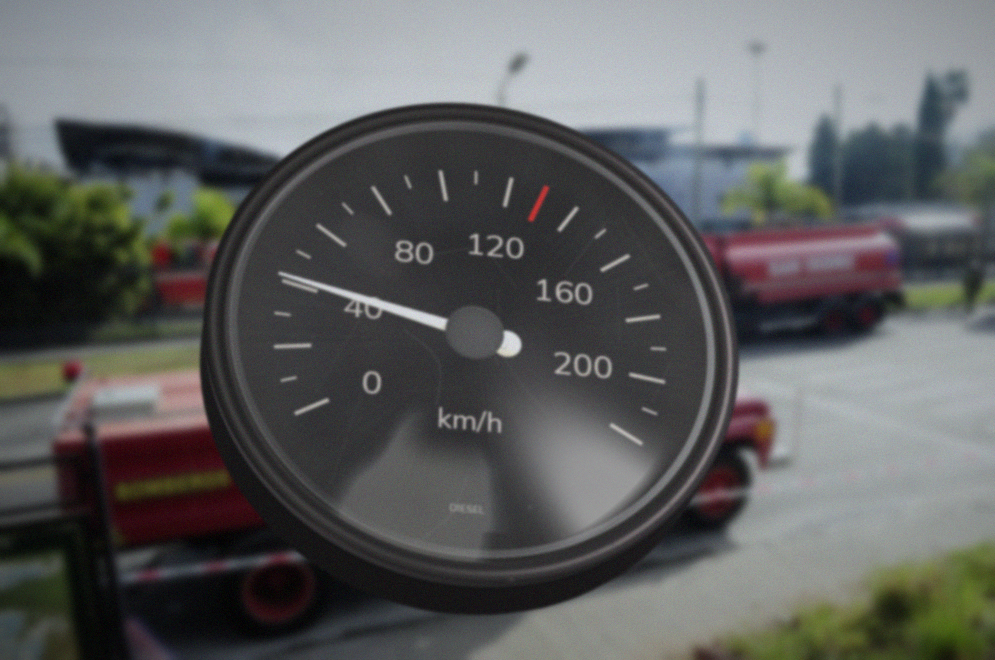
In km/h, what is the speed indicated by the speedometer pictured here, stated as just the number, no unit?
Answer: 40
